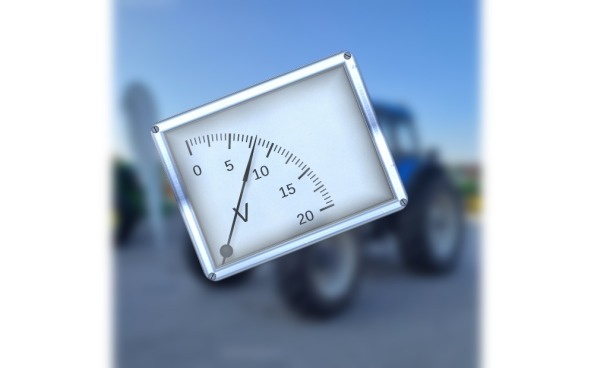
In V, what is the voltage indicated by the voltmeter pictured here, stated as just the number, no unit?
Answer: 8
